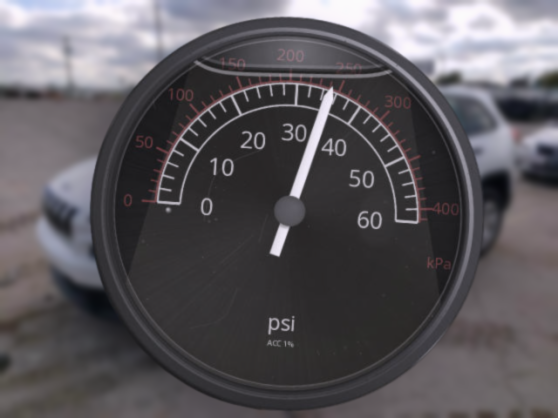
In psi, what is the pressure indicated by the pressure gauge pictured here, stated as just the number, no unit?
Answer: 35
